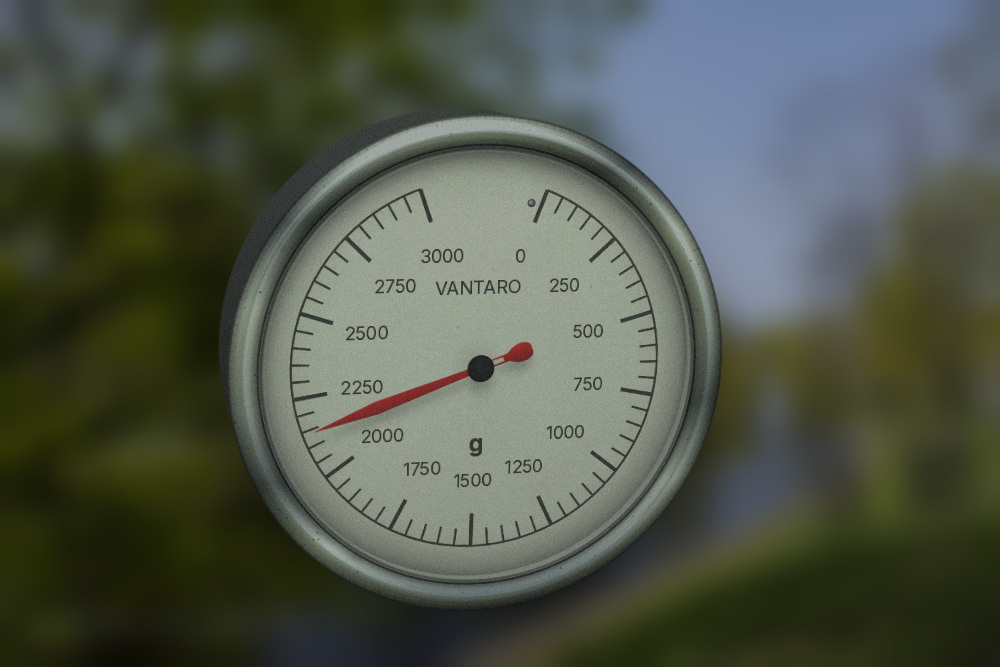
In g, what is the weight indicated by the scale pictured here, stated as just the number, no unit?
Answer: 2150
